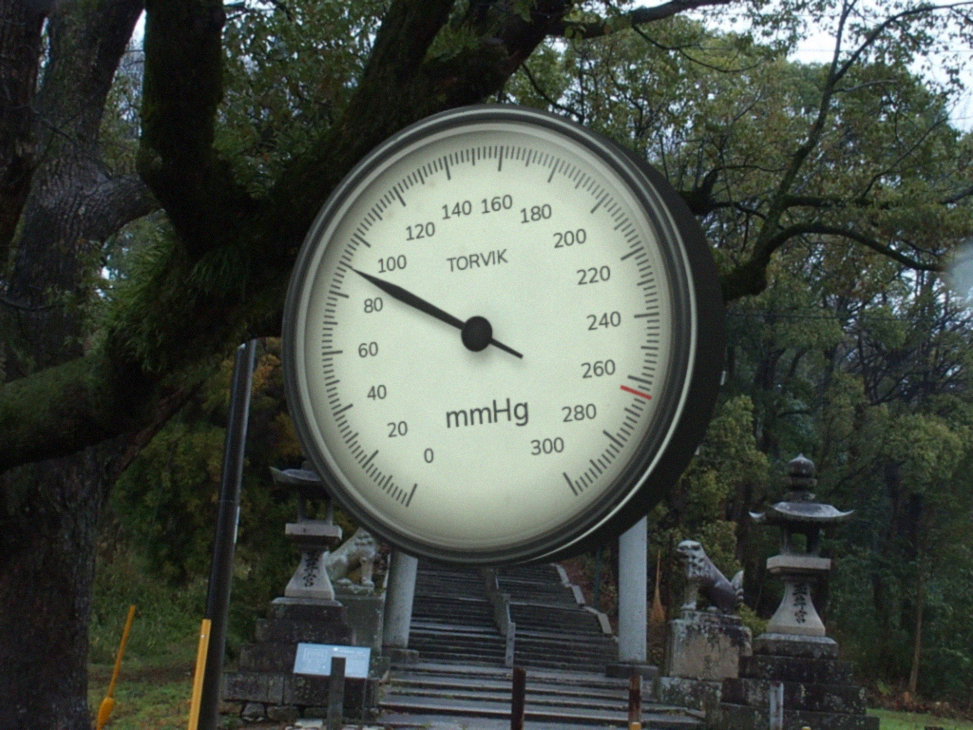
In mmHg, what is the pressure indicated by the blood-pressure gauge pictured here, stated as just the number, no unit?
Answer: 90
